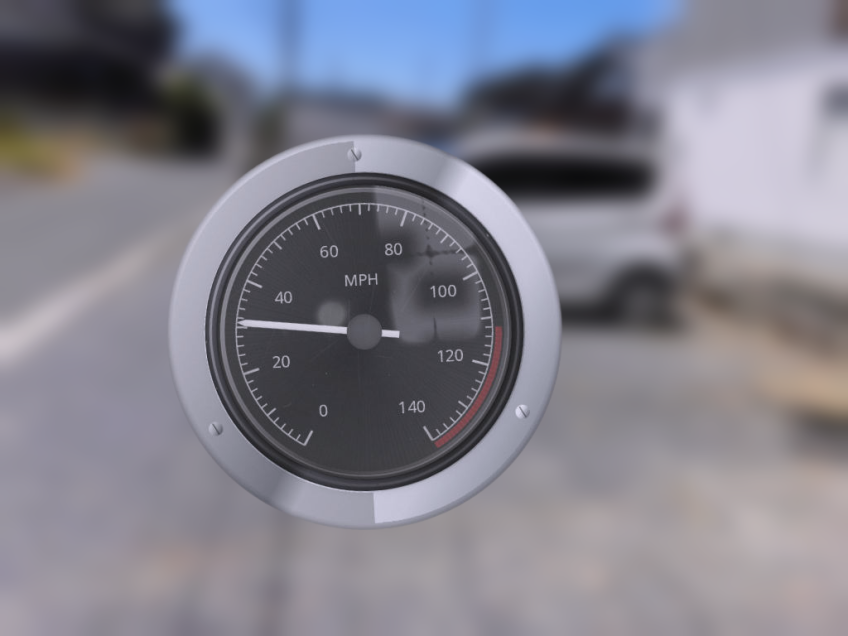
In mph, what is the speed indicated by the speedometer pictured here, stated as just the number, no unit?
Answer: 31
